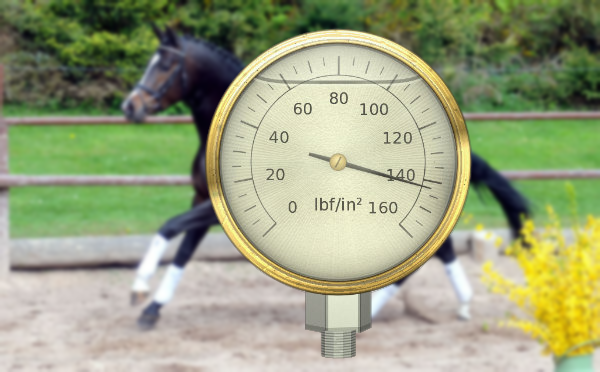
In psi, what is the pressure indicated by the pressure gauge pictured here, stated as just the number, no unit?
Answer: 142.5
